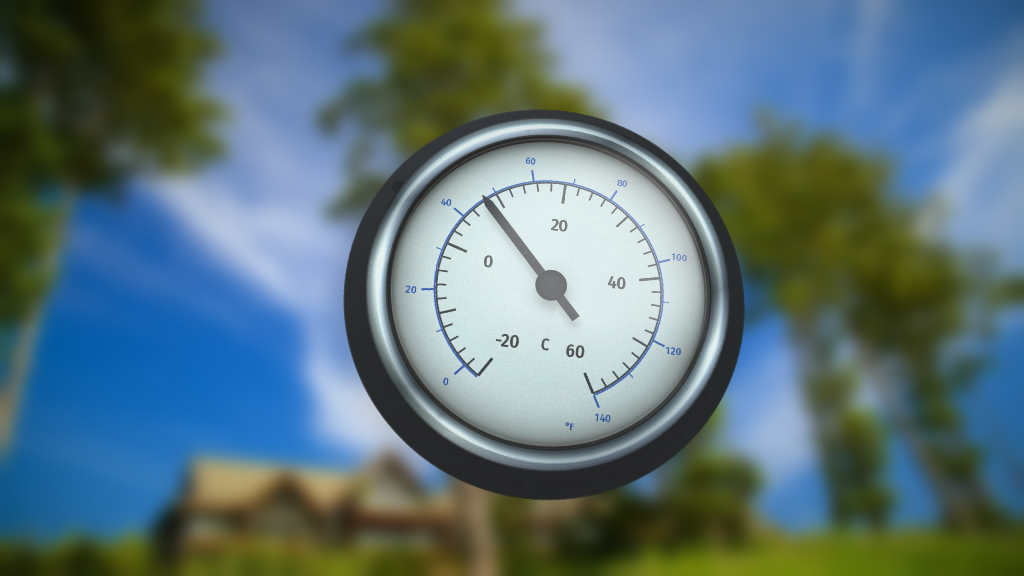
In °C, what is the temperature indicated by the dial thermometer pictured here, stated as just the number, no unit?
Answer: 8
